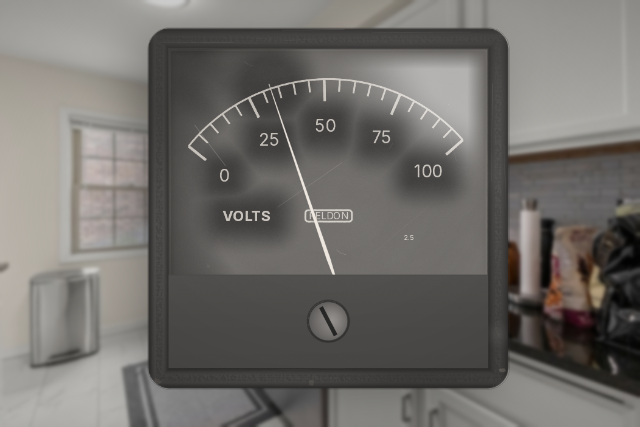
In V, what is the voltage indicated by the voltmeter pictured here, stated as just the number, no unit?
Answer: 32.5
